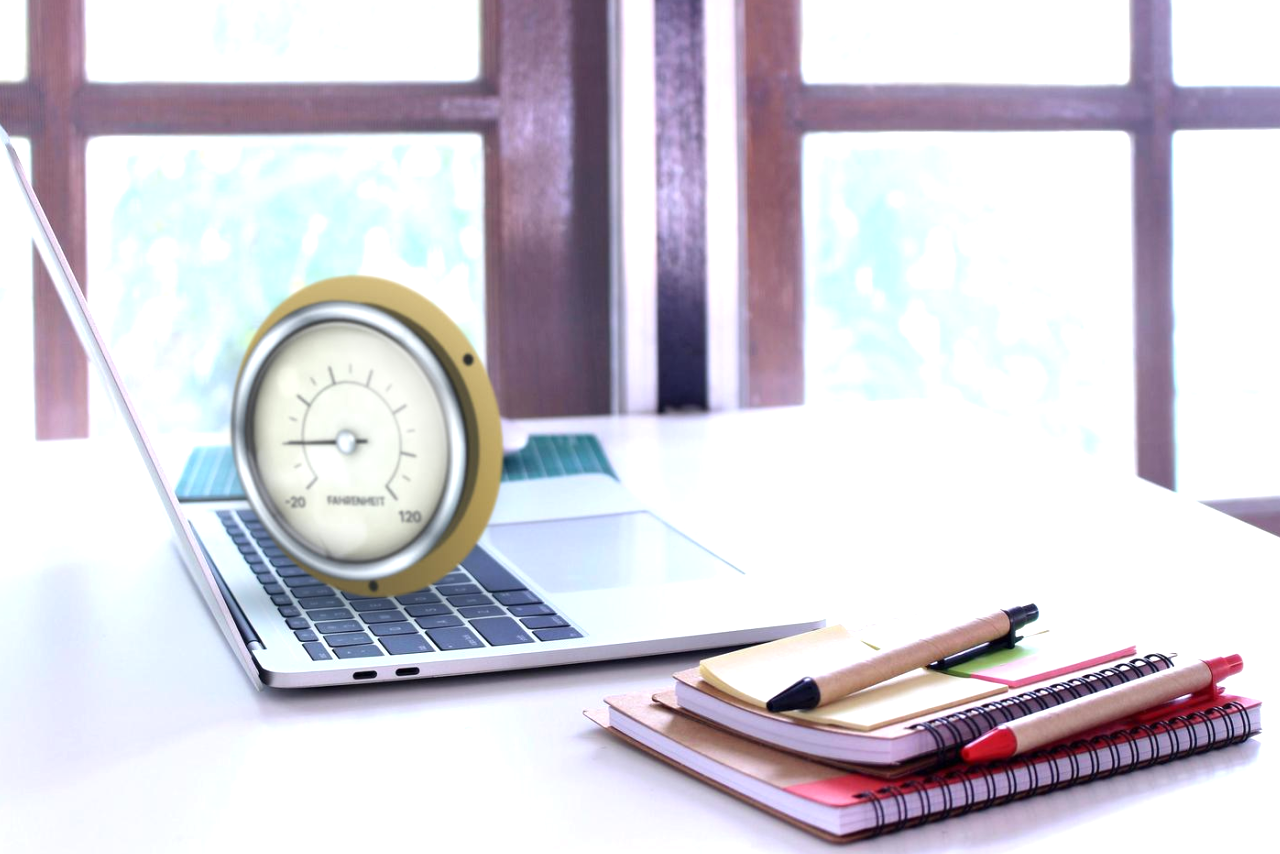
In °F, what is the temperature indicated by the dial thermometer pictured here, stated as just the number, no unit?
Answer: 0
